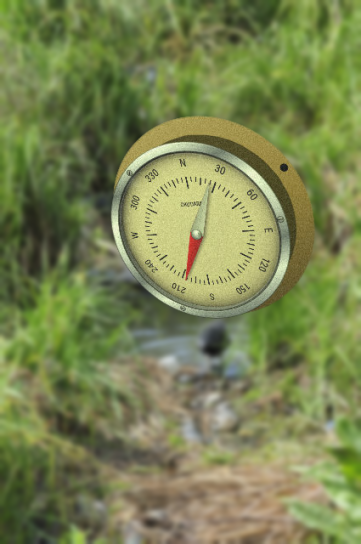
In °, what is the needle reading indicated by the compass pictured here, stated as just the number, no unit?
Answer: 205
